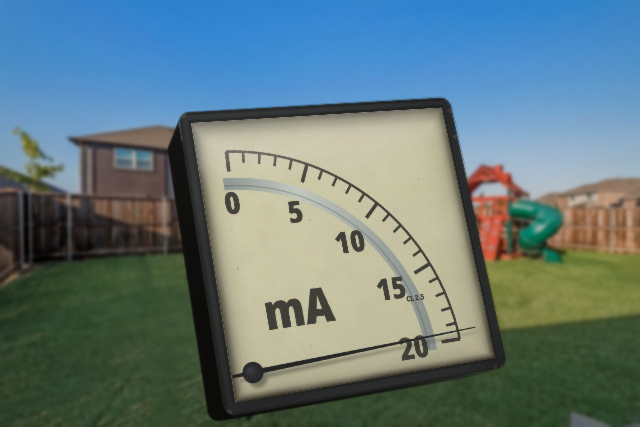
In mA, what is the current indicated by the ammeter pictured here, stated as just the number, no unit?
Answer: 19.5
